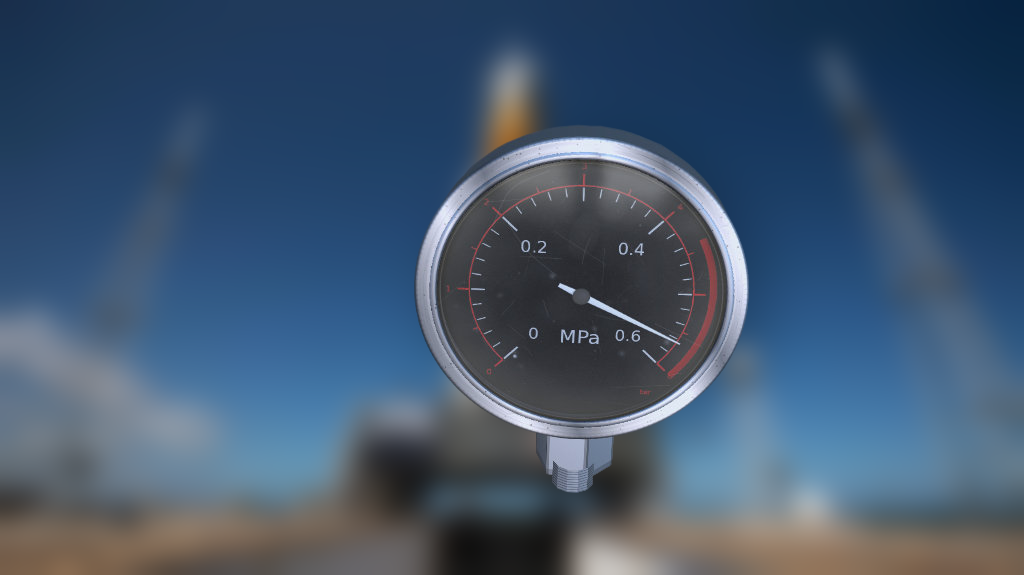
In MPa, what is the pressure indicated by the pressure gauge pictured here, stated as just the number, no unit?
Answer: 0.56
